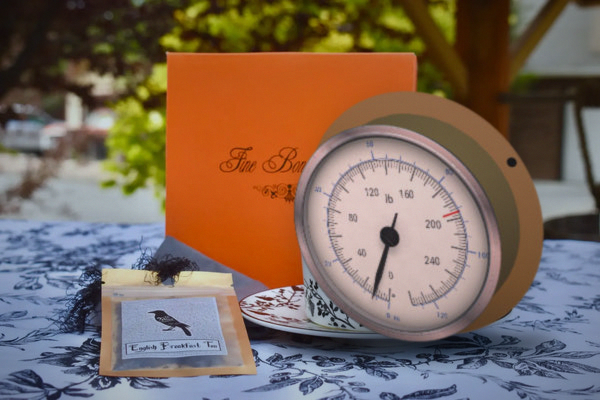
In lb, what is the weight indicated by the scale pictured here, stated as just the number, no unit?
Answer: 10
